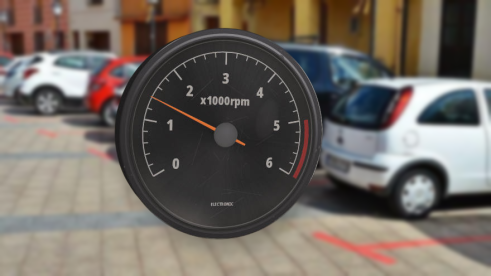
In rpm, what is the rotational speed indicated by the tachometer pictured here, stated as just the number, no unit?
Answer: 1400
